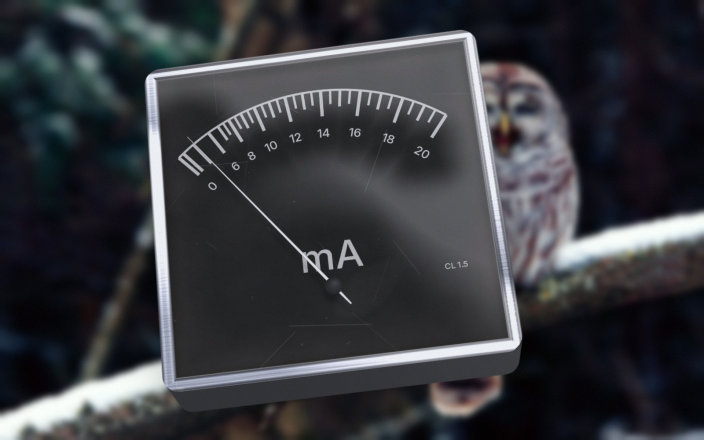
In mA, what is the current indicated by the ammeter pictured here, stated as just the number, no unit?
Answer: 4
